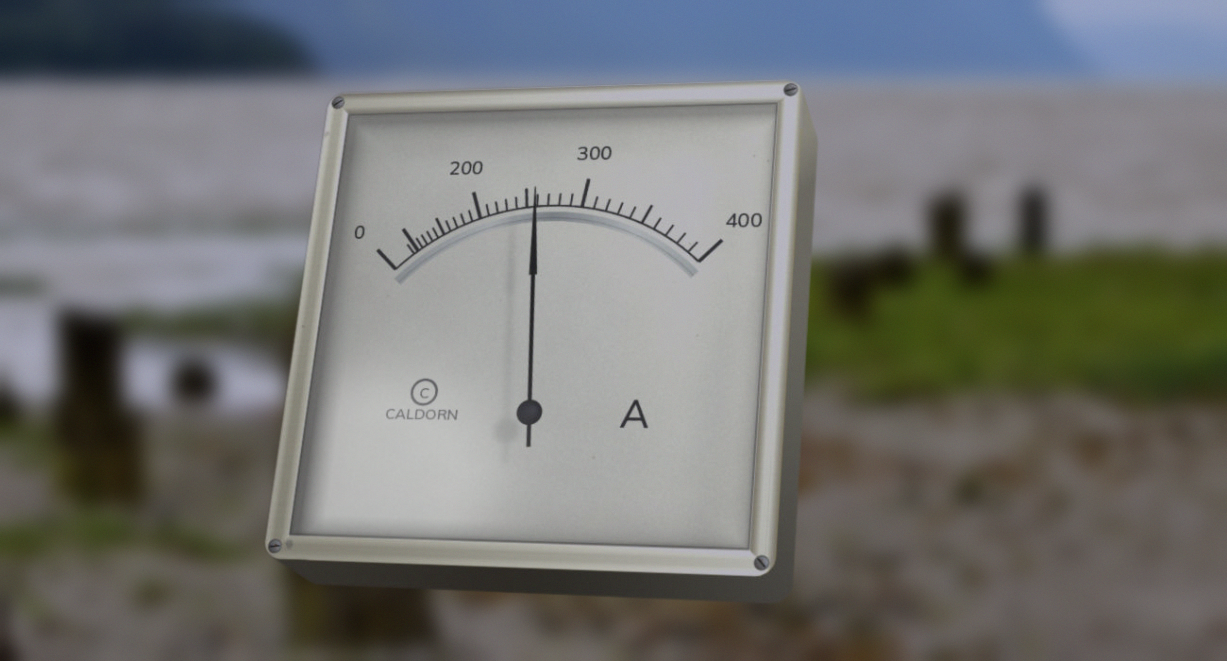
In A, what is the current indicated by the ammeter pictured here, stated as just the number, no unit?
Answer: 260
